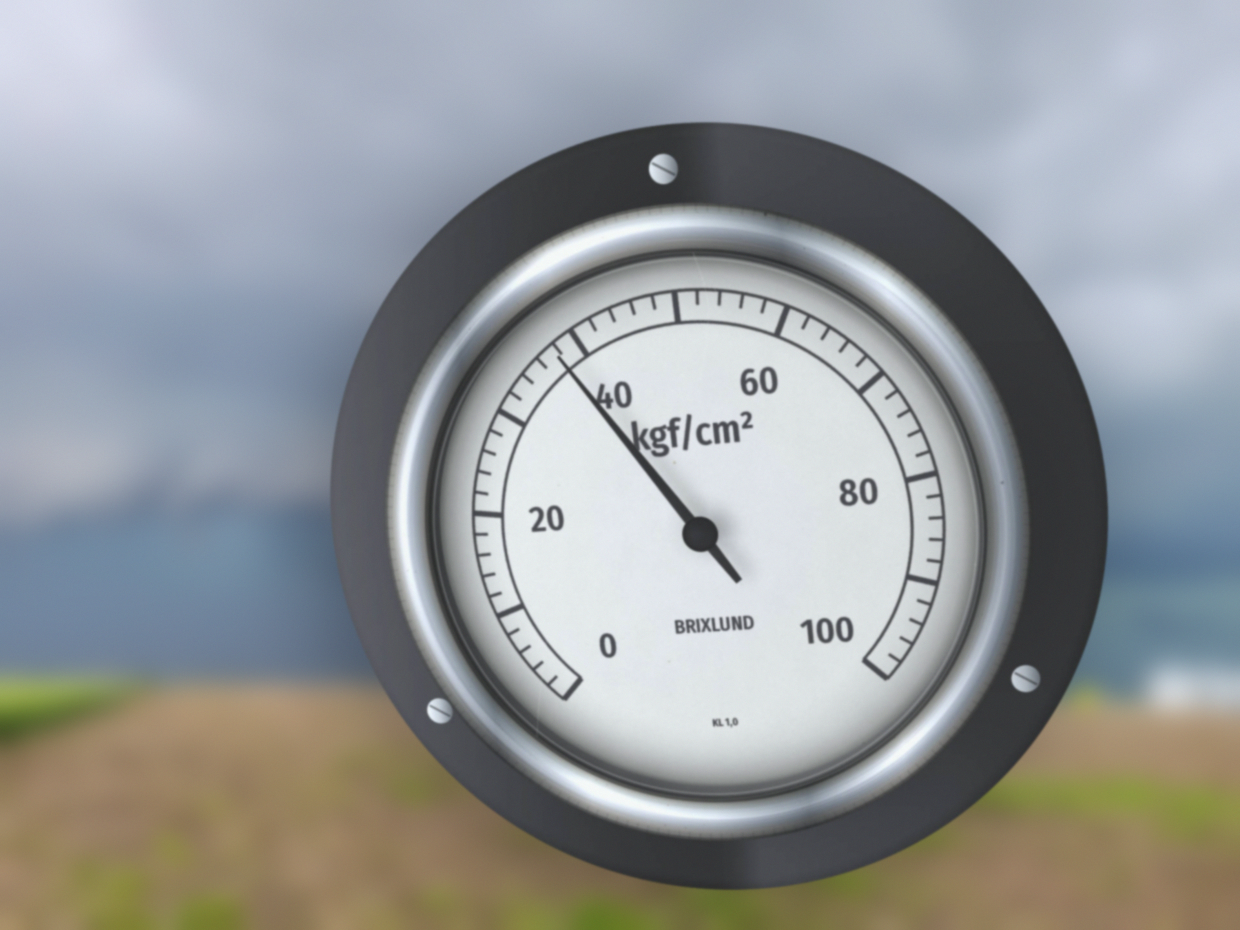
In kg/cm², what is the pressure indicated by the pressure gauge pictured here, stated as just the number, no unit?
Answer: 38
